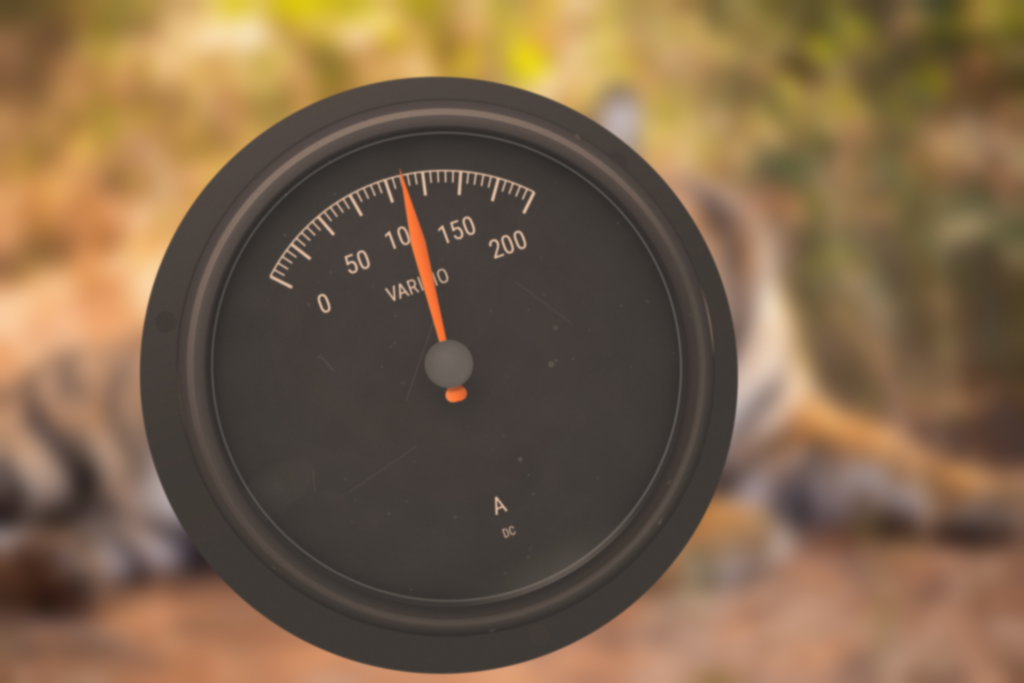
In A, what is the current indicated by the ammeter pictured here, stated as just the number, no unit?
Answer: 110
